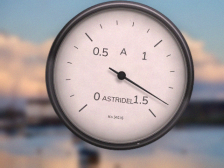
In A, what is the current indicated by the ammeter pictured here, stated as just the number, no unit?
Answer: 1.4
